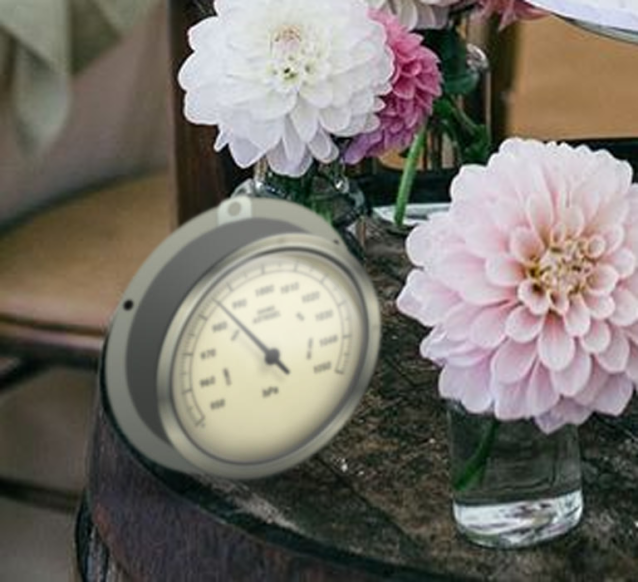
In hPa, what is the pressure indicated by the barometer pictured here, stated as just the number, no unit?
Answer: 985
